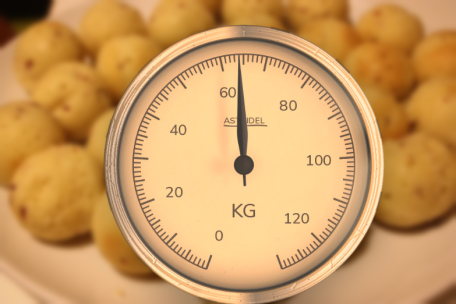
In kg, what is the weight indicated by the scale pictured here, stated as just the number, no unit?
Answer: 64
